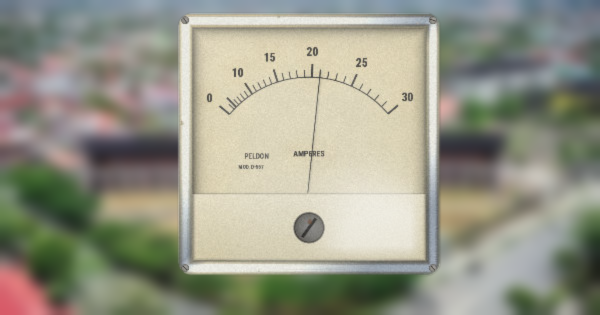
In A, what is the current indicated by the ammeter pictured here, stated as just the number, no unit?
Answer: 21
